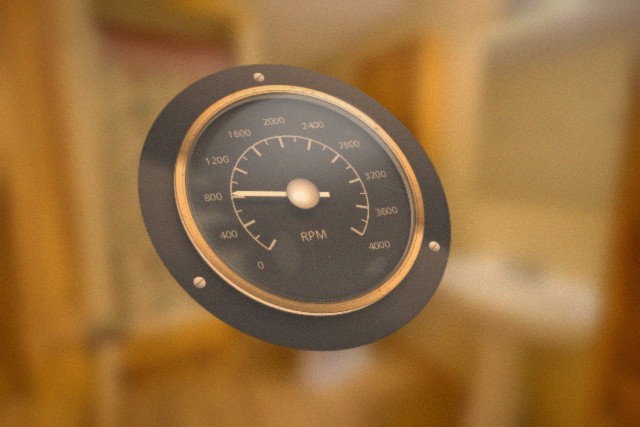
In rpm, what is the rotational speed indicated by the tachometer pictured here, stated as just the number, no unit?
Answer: 800
